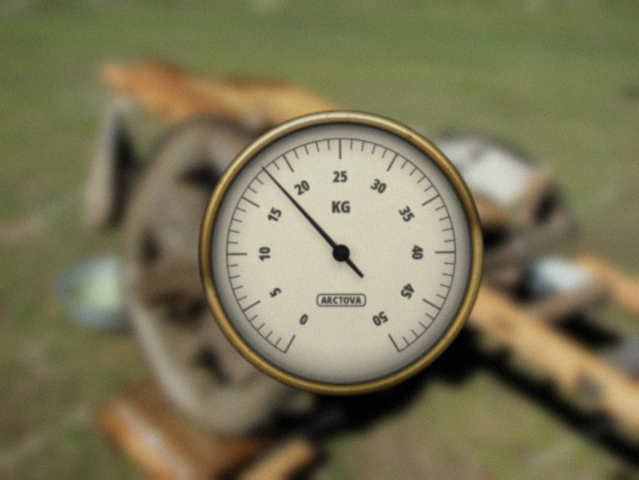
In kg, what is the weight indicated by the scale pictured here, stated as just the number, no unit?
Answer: 18
